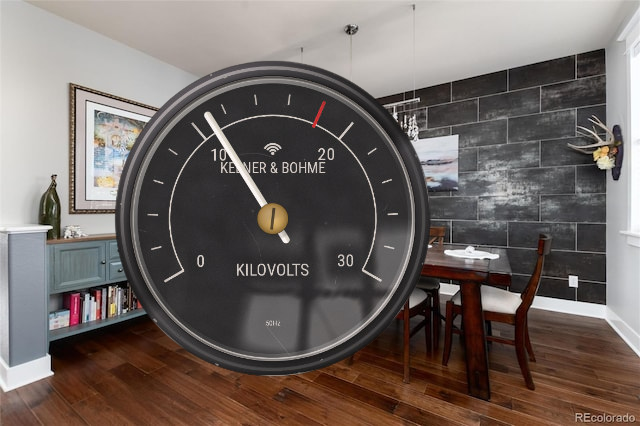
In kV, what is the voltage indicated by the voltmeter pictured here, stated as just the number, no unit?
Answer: 11
